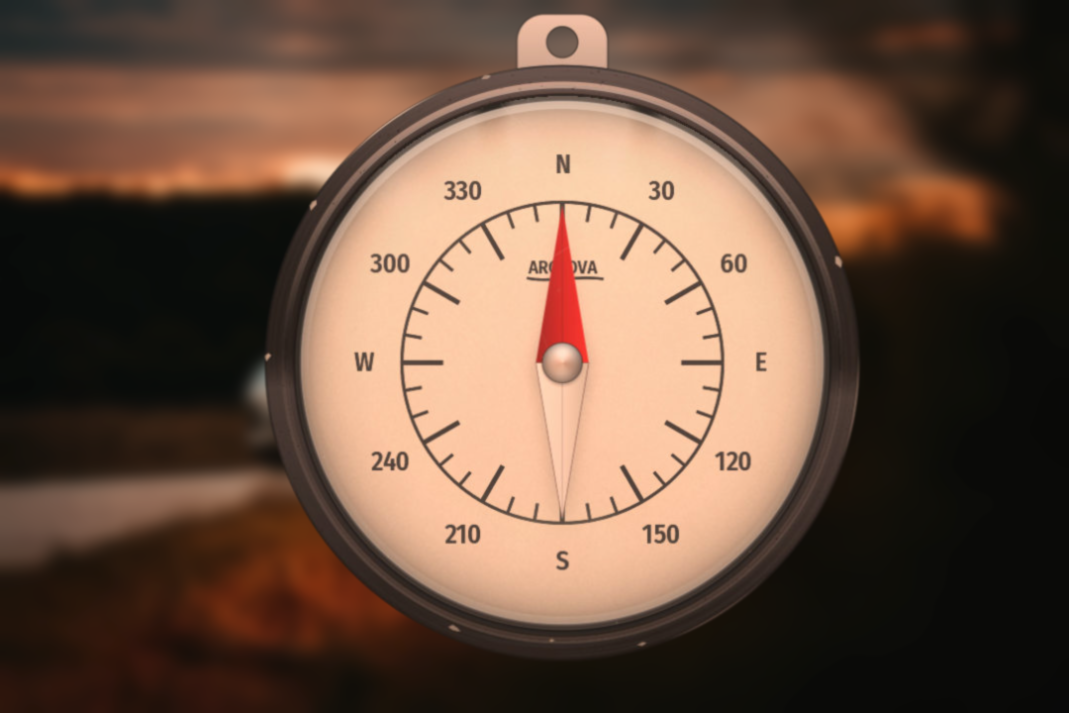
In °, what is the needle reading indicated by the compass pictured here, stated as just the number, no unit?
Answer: 0
